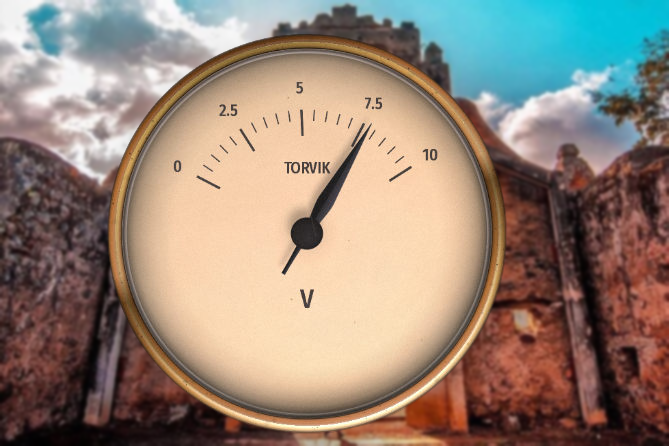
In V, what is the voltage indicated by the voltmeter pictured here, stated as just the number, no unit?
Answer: 7.75
